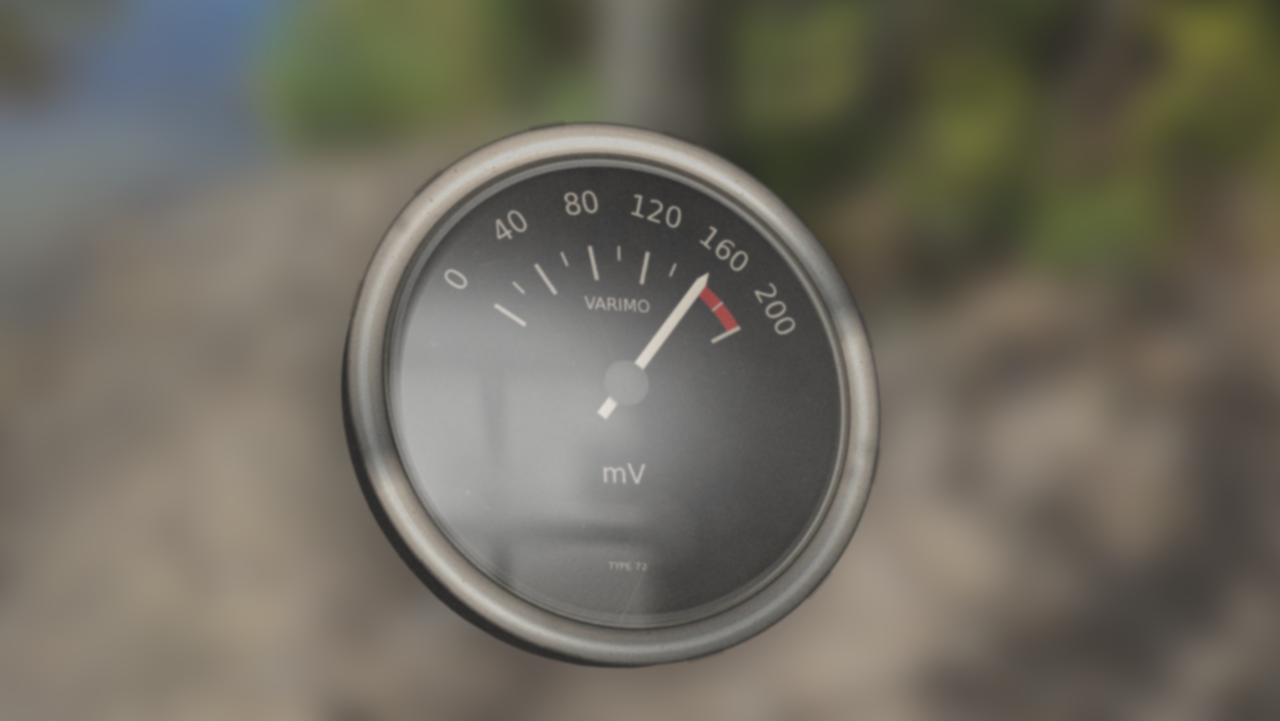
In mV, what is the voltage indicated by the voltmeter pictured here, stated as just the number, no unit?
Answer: 160
